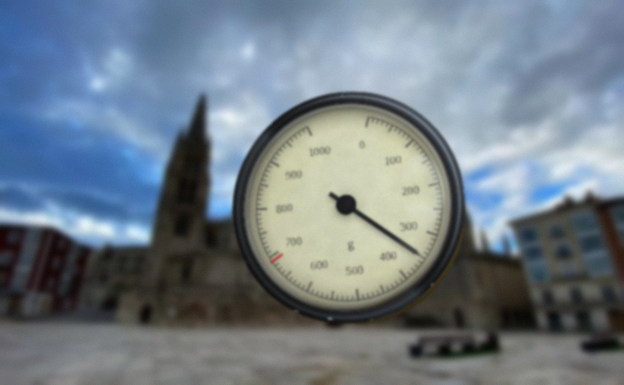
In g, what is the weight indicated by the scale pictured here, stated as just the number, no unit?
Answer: 350
